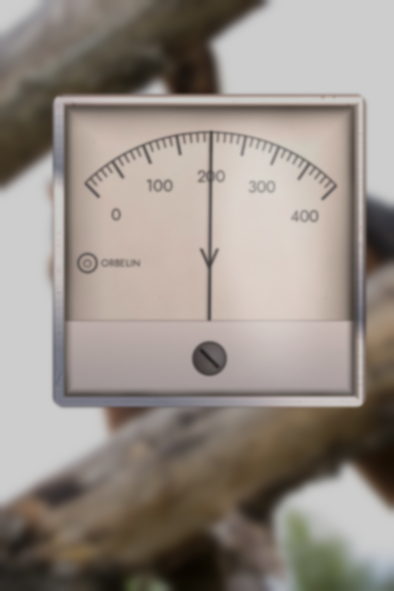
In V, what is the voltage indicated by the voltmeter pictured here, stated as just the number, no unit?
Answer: 200
